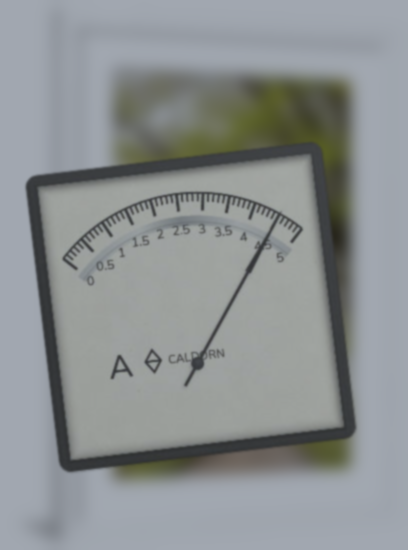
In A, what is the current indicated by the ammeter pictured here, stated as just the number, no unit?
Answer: 4.5
